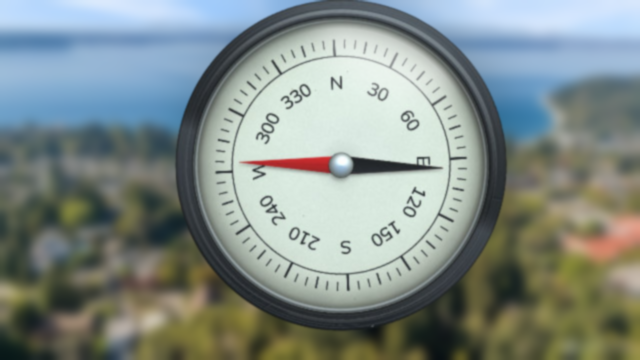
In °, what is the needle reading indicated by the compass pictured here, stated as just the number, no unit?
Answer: 275
